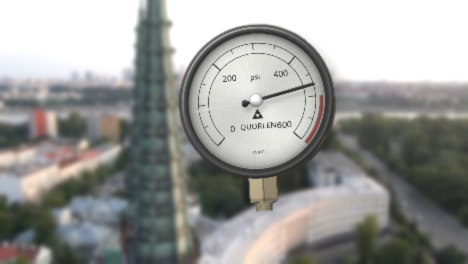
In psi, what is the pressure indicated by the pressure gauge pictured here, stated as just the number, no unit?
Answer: 475
